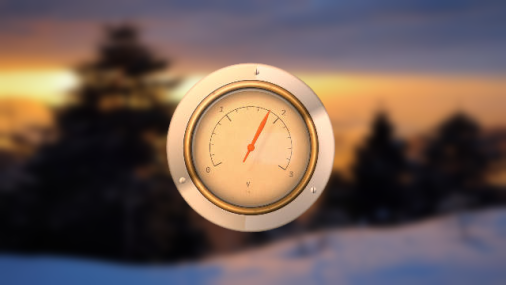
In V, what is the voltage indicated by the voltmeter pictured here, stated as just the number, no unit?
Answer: 1.8
